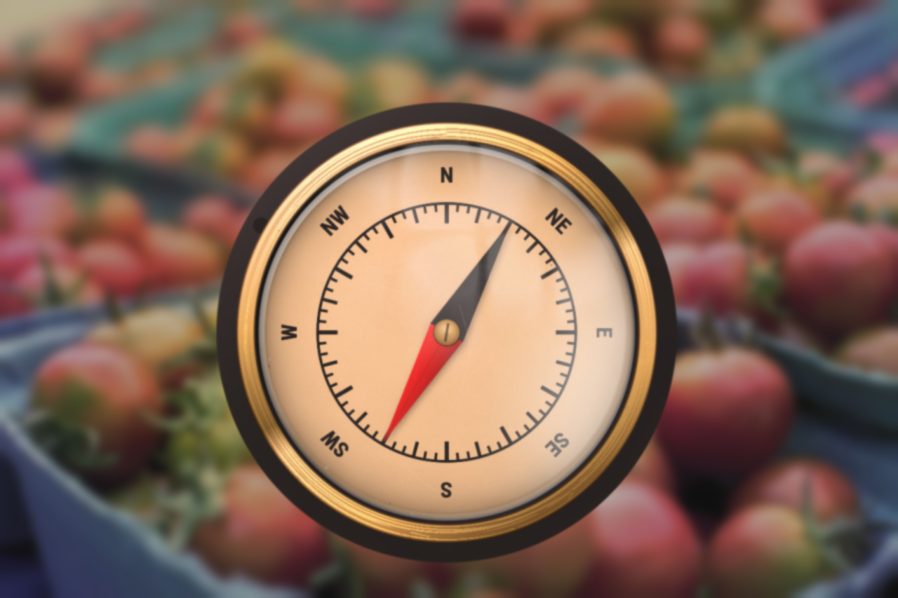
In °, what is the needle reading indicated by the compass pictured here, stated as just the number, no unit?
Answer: 210
